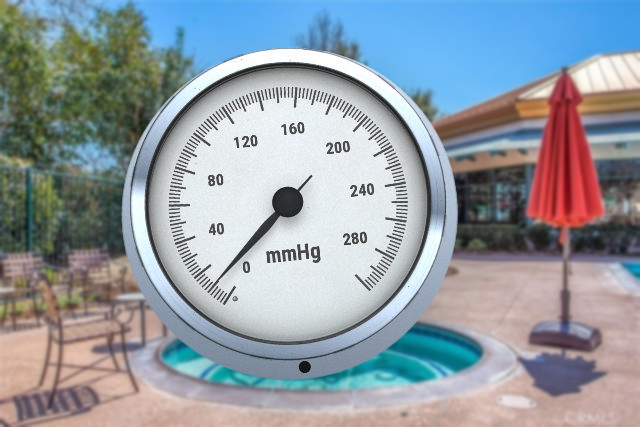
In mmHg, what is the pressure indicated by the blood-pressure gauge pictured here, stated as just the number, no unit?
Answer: 10
